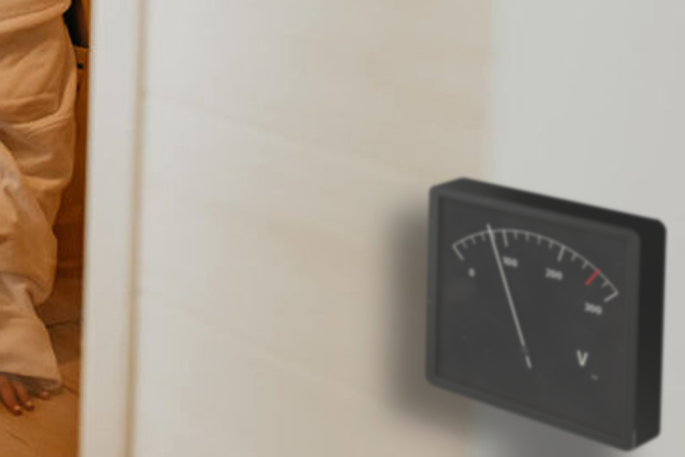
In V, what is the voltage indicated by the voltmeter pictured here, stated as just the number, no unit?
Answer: 80
